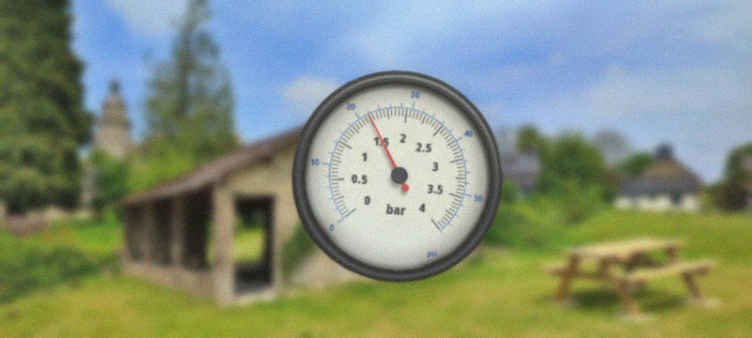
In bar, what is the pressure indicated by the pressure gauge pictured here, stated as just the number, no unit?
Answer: 1.5
